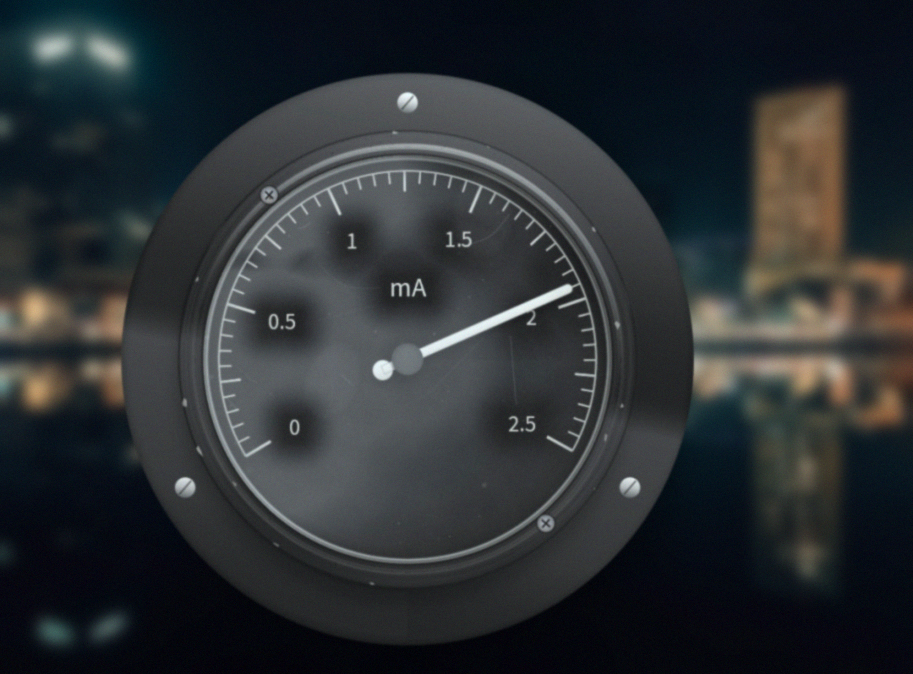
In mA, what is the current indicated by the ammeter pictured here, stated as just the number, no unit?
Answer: 1.95
